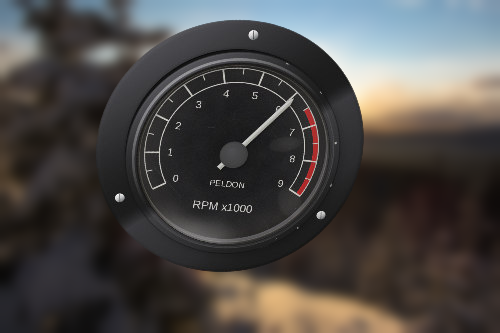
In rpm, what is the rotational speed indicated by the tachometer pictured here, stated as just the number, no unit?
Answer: 6000
